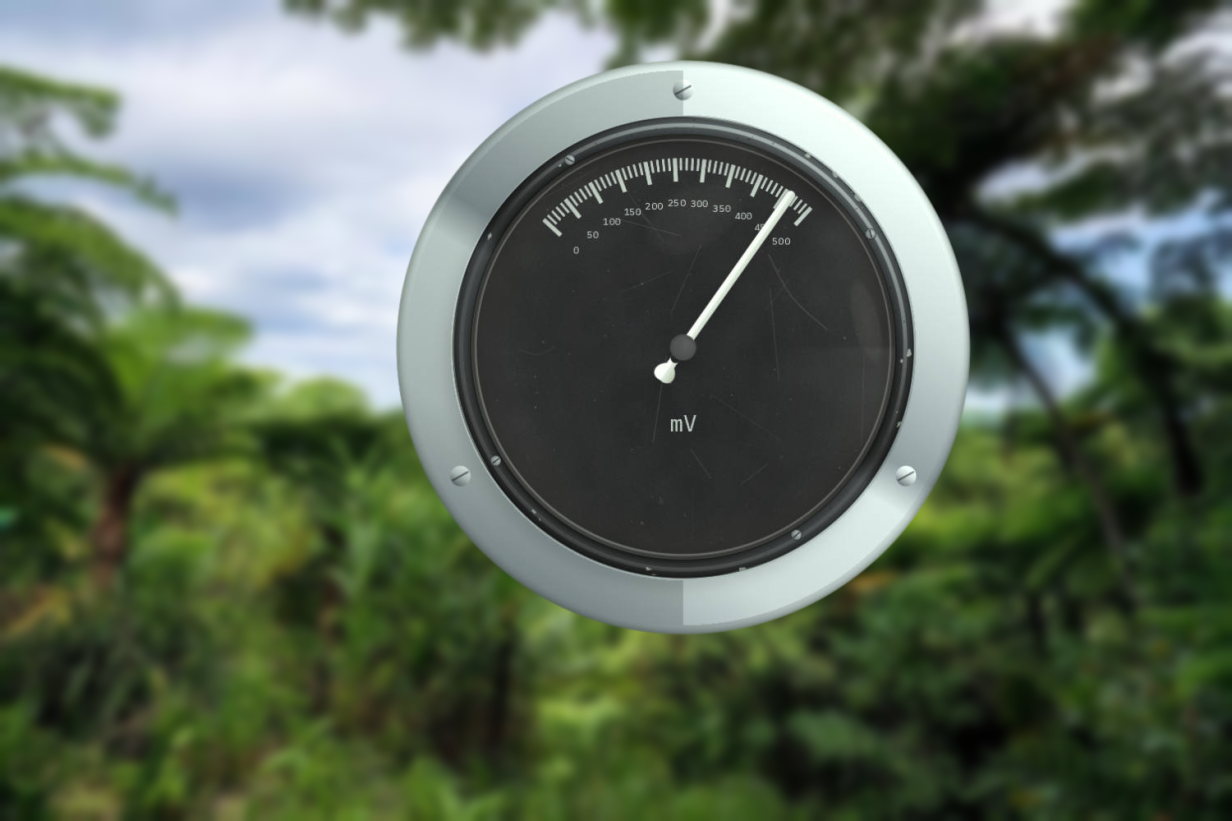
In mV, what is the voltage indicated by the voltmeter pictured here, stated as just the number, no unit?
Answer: 460
